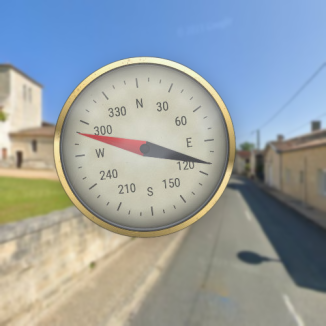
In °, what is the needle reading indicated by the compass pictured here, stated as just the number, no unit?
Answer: 290
